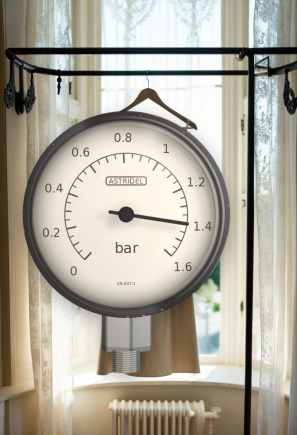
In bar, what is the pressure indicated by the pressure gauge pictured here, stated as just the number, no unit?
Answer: 1.4
